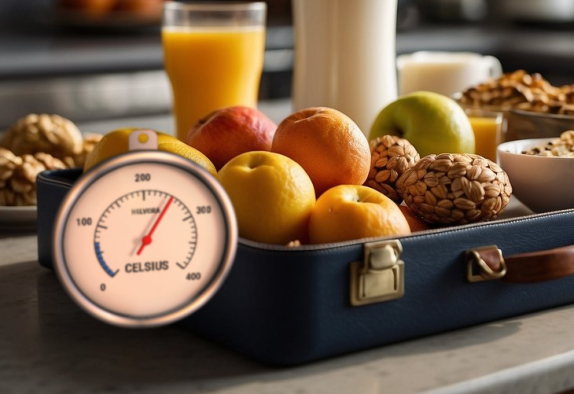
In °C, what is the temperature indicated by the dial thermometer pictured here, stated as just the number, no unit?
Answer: 250
